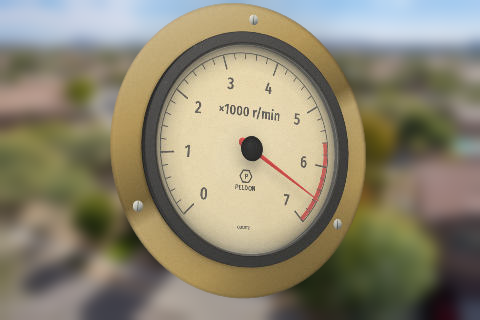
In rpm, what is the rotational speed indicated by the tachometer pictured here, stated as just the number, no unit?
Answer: 6600
